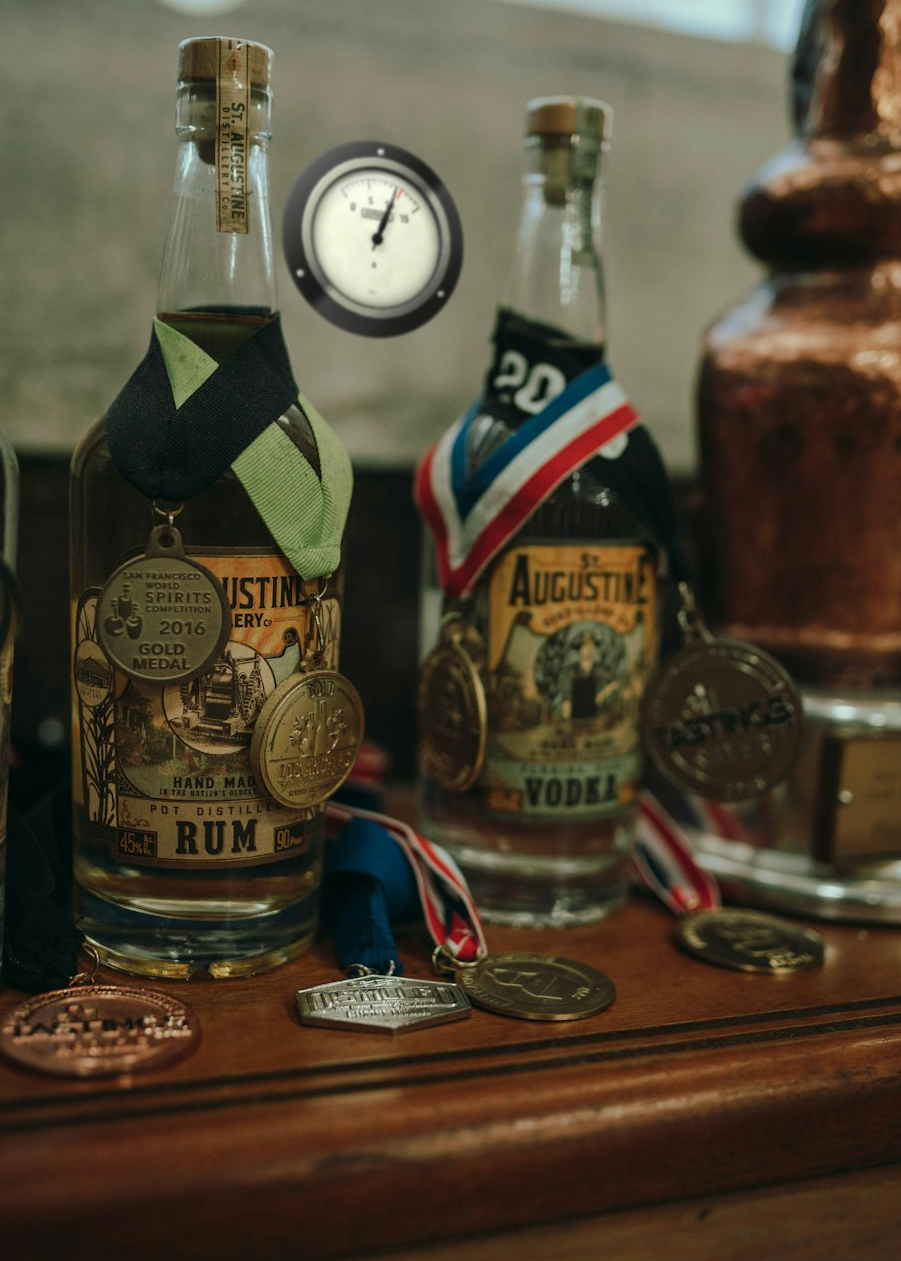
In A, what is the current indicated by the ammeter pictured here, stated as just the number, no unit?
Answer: 10
